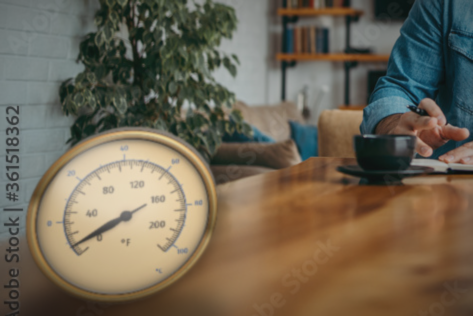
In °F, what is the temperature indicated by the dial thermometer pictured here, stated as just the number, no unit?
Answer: 10
